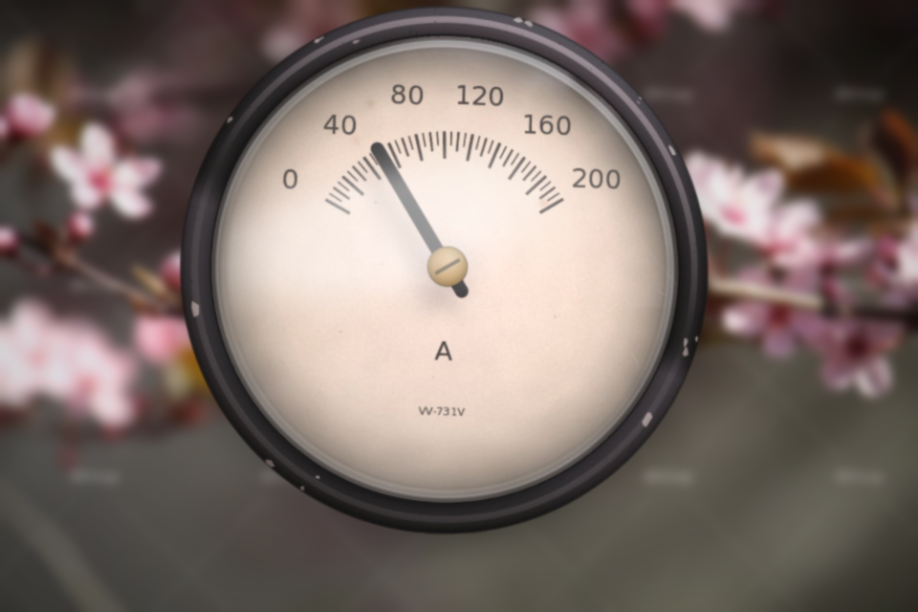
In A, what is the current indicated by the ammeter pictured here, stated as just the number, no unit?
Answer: 50
